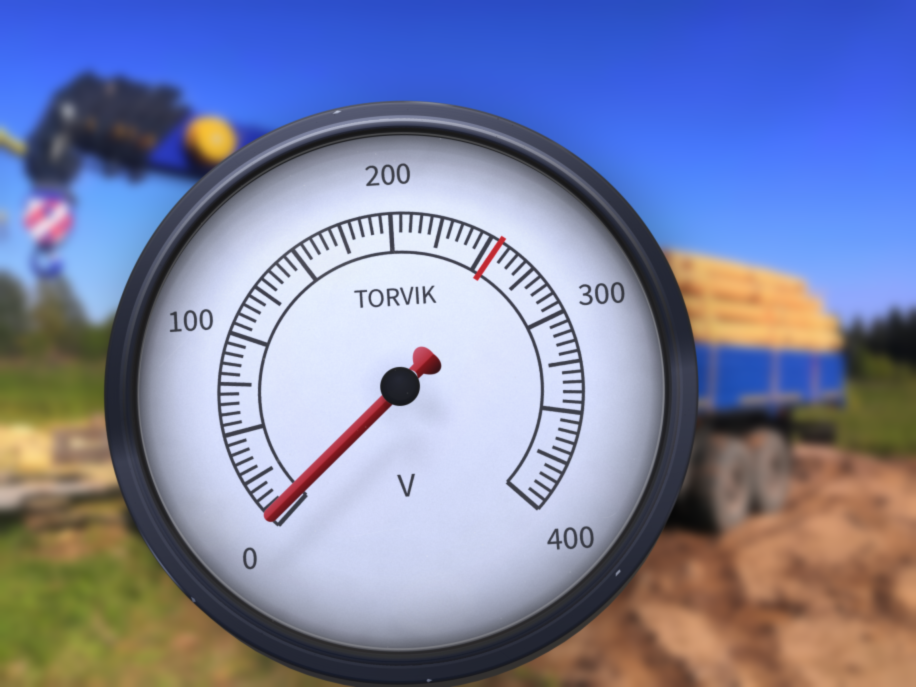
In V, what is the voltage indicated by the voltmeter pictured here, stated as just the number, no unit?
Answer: 5
